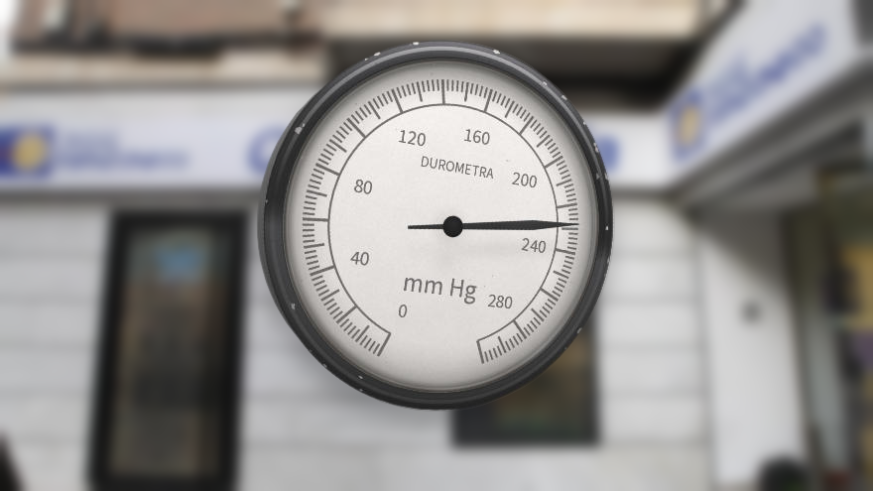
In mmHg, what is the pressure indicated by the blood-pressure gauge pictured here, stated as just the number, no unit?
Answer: 228
